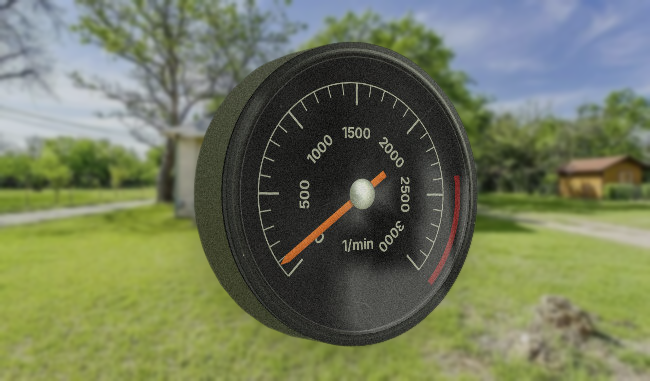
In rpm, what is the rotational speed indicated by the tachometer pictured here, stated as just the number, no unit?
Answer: 100
